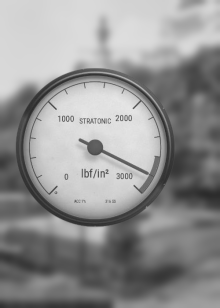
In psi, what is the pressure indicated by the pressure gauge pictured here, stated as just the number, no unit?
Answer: 2800
